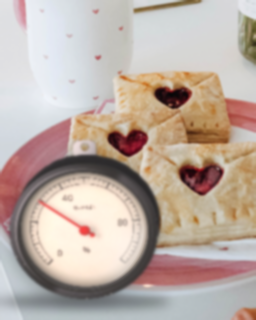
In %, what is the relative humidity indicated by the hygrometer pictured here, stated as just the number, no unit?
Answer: 30
